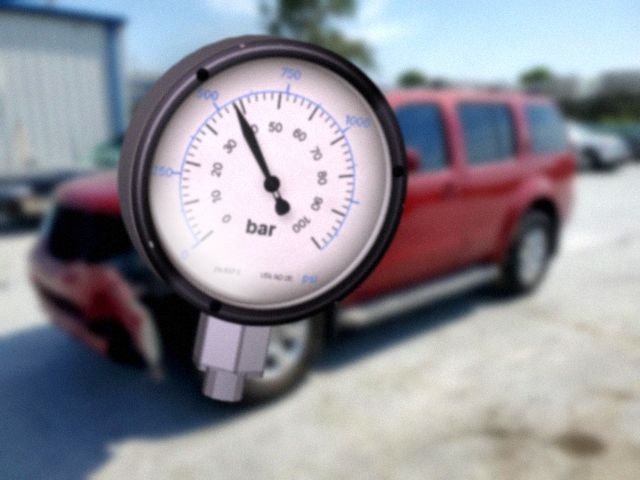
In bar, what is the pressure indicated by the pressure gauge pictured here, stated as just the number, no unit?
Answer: 38
